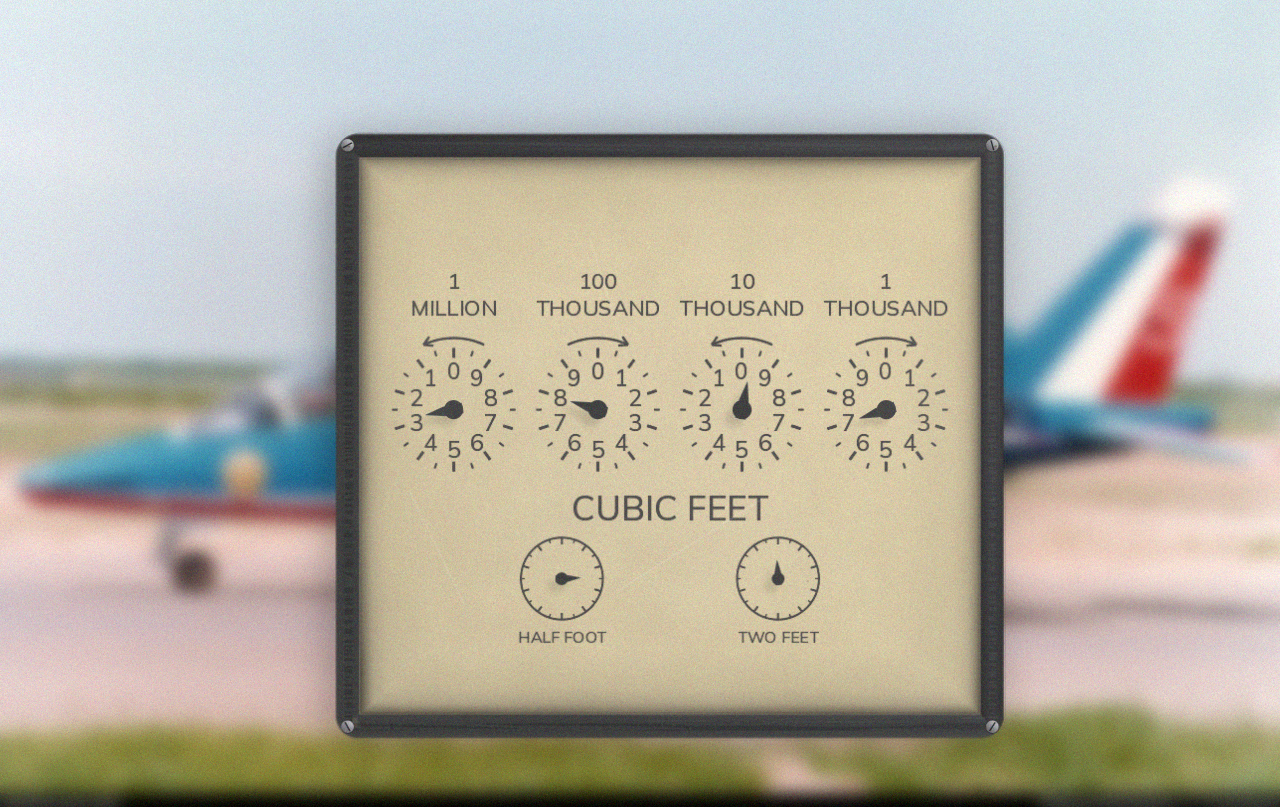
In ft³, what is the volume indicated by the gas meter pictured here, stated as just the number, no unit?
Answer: 279700
